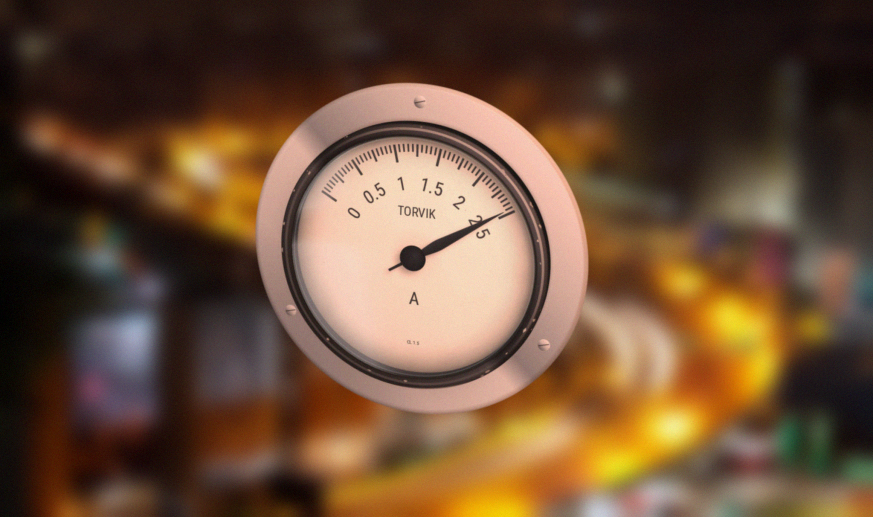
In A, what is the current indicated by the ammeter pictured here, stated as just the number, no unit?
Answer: 2.45
